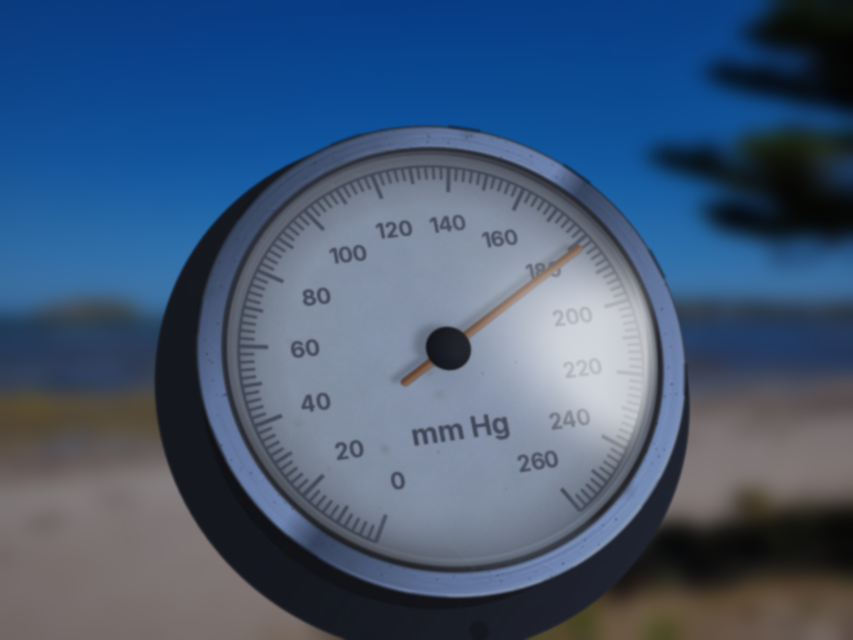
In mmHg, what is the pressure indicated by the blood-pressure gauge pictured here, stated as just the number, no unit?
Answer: 182
